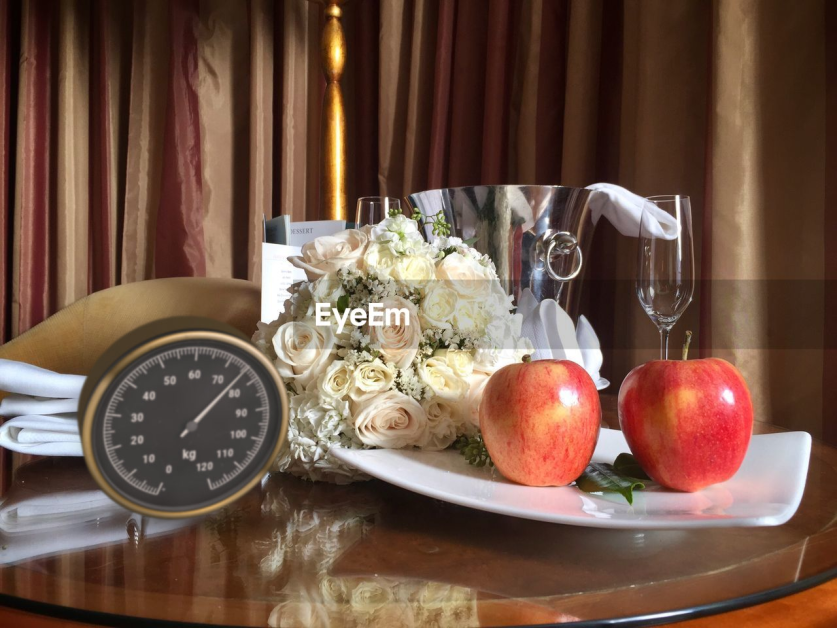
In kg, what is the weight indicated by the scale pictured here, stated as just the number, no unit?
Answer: 75
